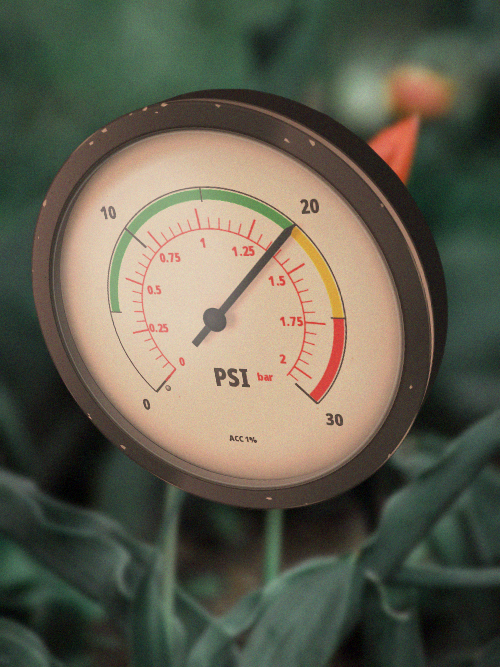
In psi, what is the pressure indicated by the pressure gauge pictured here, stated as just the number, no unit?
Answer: 20
